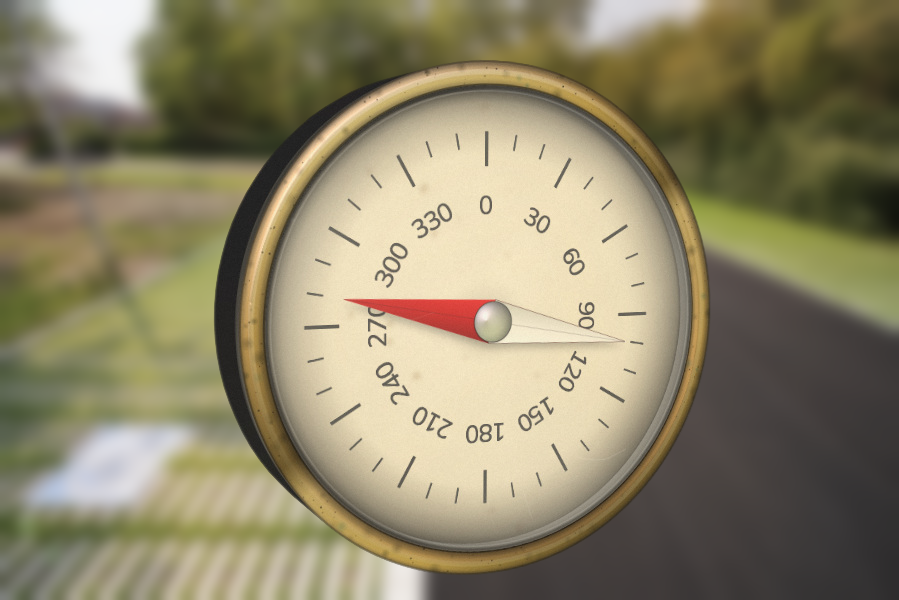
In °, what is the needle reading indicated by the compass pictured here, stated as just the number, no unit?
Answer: 280
